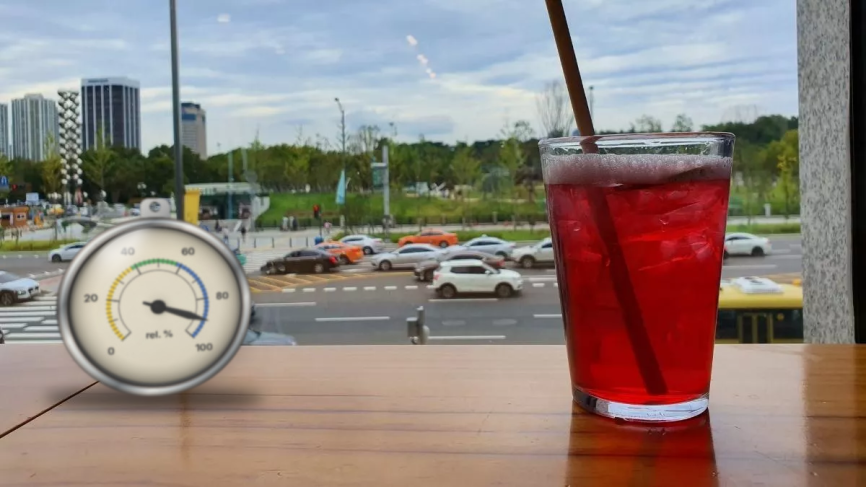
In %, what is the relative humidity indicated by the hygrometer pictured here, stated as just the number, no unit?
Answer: 90
